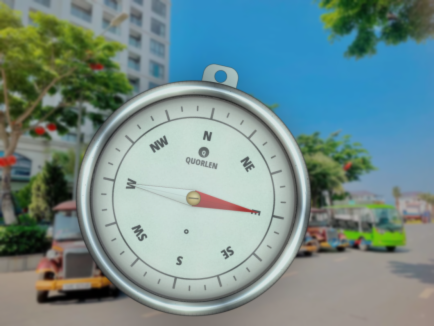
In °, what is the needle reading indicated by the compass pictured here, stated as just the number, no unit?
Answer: 90
